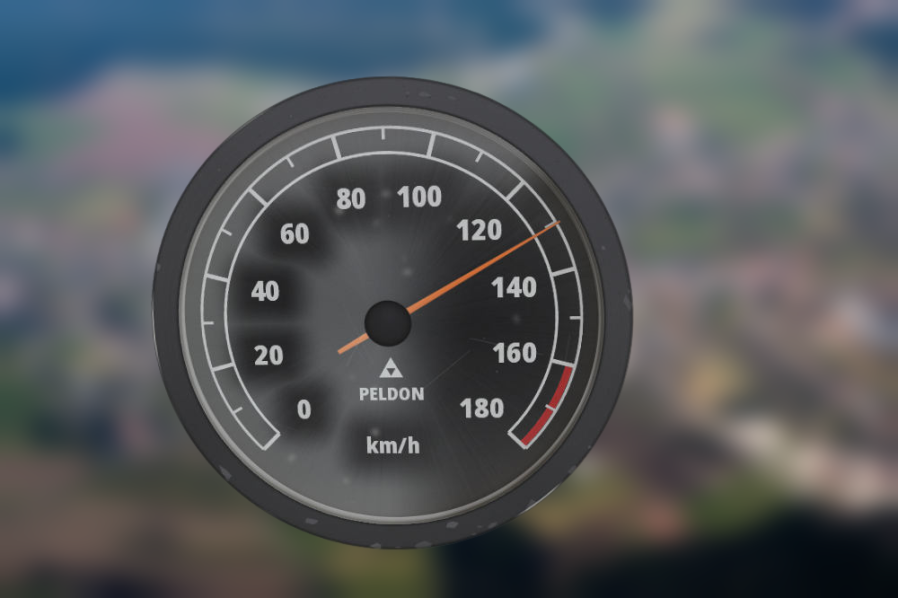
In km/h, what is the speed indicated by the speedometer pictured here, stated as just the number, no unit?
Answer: 130
